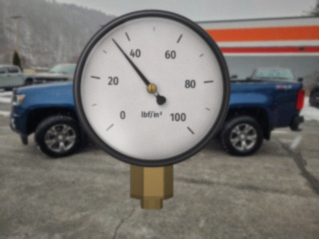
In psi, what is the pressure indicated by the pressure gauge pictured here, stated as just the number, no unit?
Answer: 35
